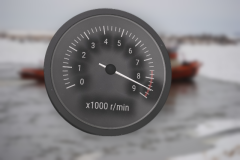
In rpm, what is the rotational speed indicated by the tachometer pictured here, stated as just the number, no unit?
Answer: 8600
